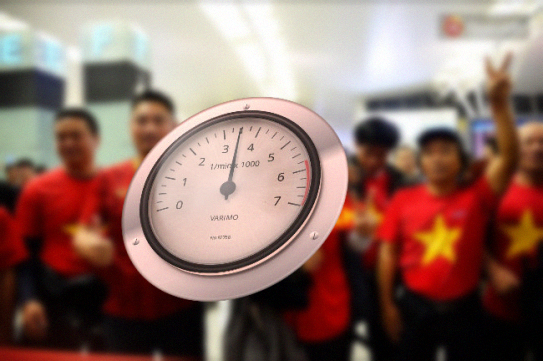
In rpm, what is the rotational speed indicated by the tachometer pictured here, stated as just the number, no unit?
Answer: 3500
